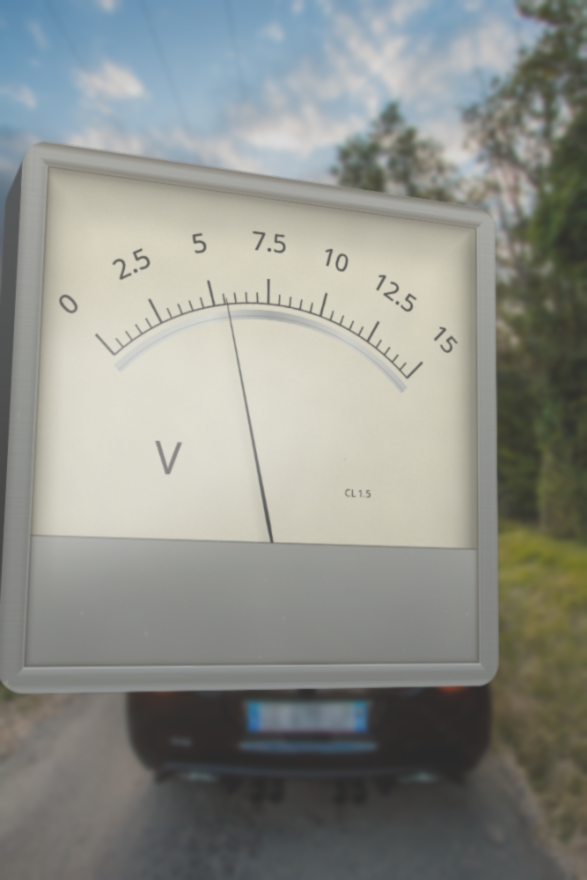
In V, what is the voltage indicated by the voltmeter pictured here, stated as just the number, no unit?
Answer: 5.5
